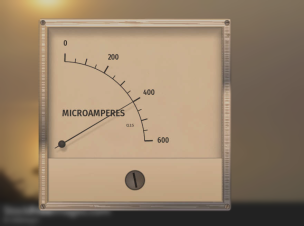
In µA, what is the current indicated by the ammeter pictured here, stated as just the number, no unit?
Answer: 400
